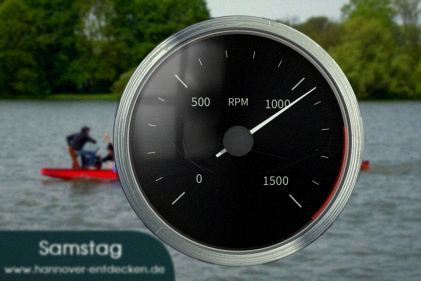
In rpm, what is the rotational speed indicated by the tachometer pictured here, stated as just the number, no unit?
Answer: 1050
